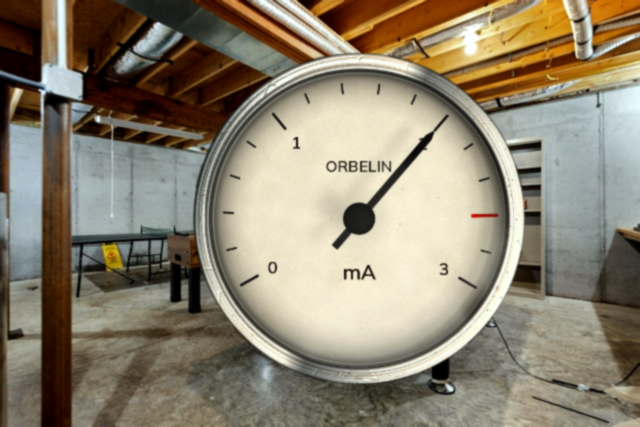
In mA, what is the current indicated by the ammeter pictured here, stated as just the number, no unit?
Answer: 2
